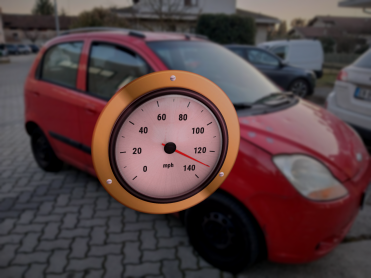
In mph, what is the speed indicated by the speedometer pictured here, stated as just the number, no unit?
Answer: 130
